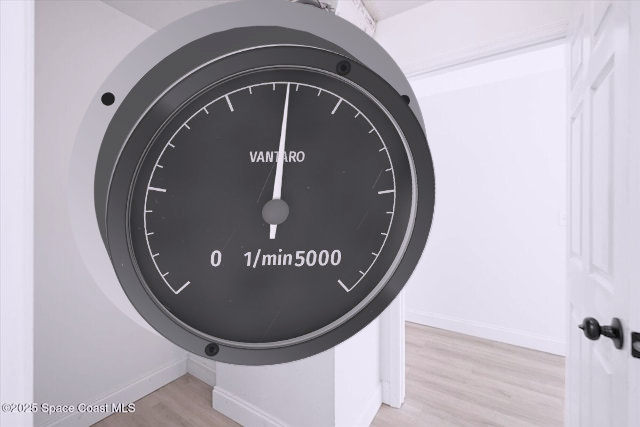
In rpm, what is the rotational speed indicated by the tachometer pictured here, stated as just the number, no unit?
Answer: 2500
